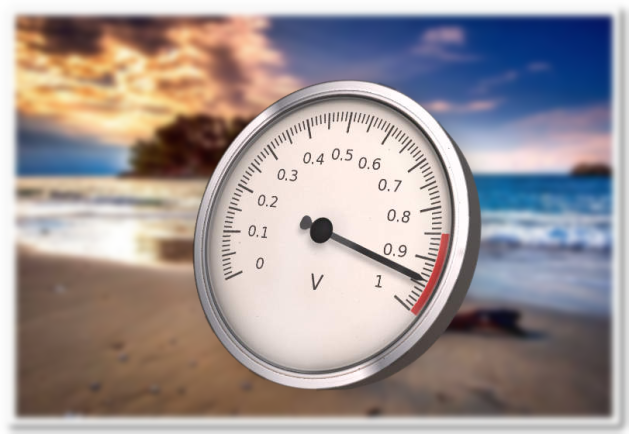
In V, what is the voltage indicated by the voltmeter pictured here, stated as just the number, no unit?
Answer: 0.94
